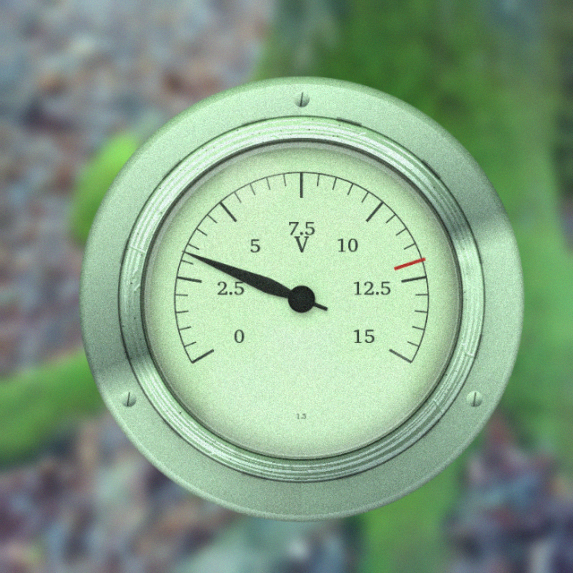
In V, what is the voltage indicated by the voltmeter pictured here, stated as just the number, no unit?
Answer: 3.25
